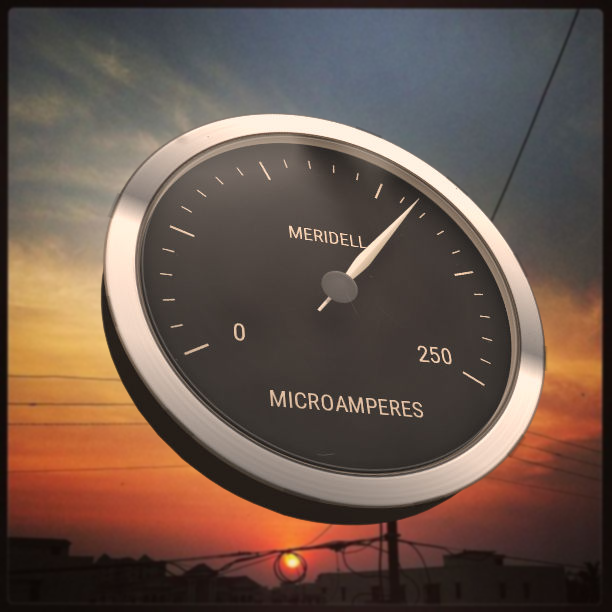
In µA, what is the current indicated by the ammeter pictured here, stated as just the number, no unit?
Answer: 165
